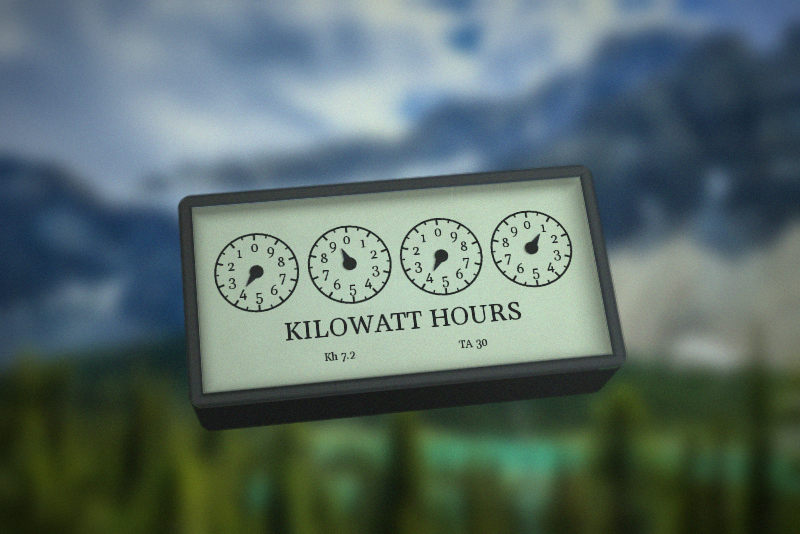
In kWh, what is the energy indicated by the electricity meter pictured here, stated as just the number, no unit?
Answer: 3941
